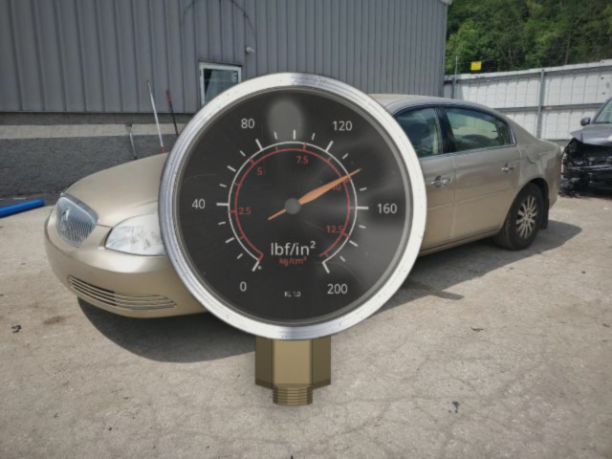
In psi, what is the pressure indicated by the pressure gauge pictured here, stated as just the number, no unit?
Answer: 140
